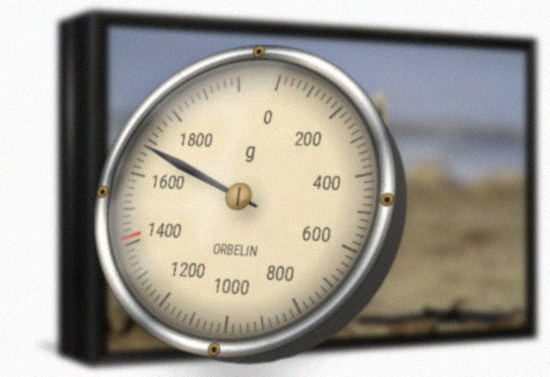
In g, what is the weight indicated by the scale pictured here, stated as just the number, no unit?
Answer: 1680
